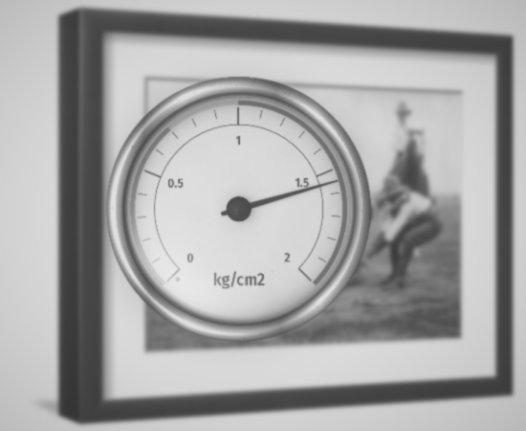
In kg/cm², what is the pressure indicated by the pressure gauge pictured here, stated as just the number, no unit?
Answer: 1.55
